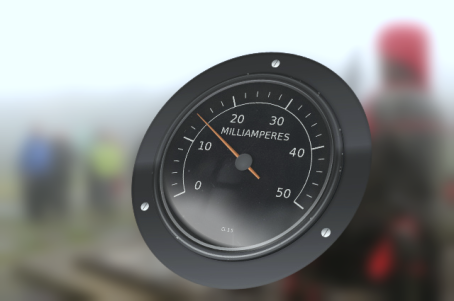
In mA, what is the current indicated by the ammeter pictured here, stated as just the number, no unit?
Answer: 14
